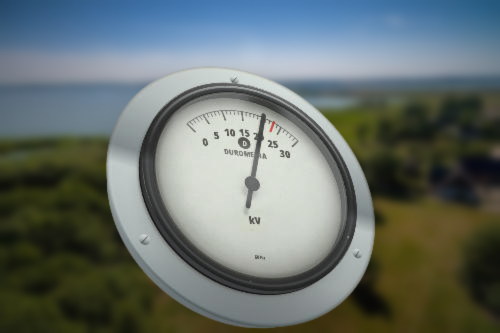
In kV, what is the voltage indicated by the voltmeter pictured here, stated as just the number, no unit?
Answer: 20
